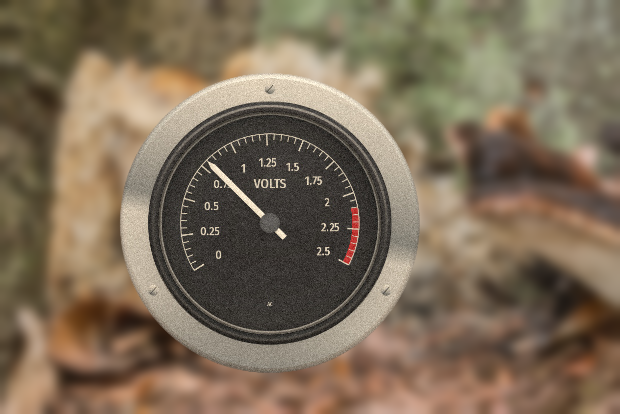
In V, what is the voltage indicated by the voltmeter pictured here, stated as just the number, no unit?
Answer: 0.8
